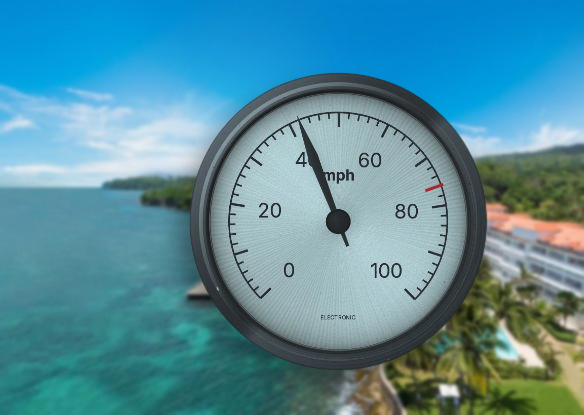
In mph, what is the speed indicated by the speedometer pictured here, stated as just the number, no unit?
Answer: 42
